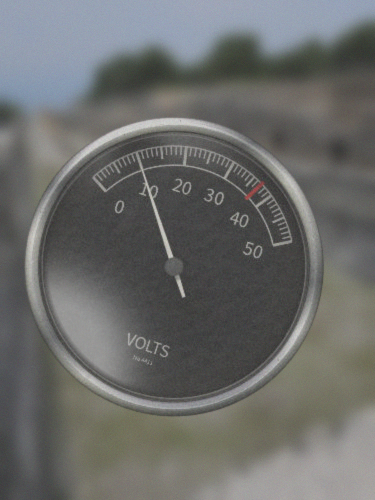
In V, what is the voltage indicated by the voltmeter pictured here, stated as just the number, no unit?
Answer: 10
